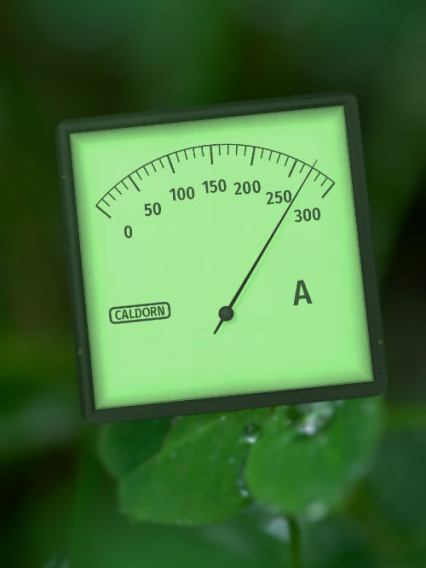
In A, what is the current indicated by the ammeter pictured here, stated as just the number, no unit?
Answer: 270
